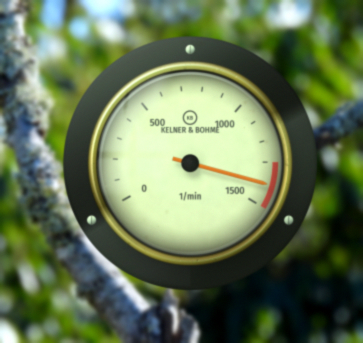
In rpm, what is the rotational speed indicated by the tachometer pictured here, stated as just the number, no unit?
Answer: 1400
